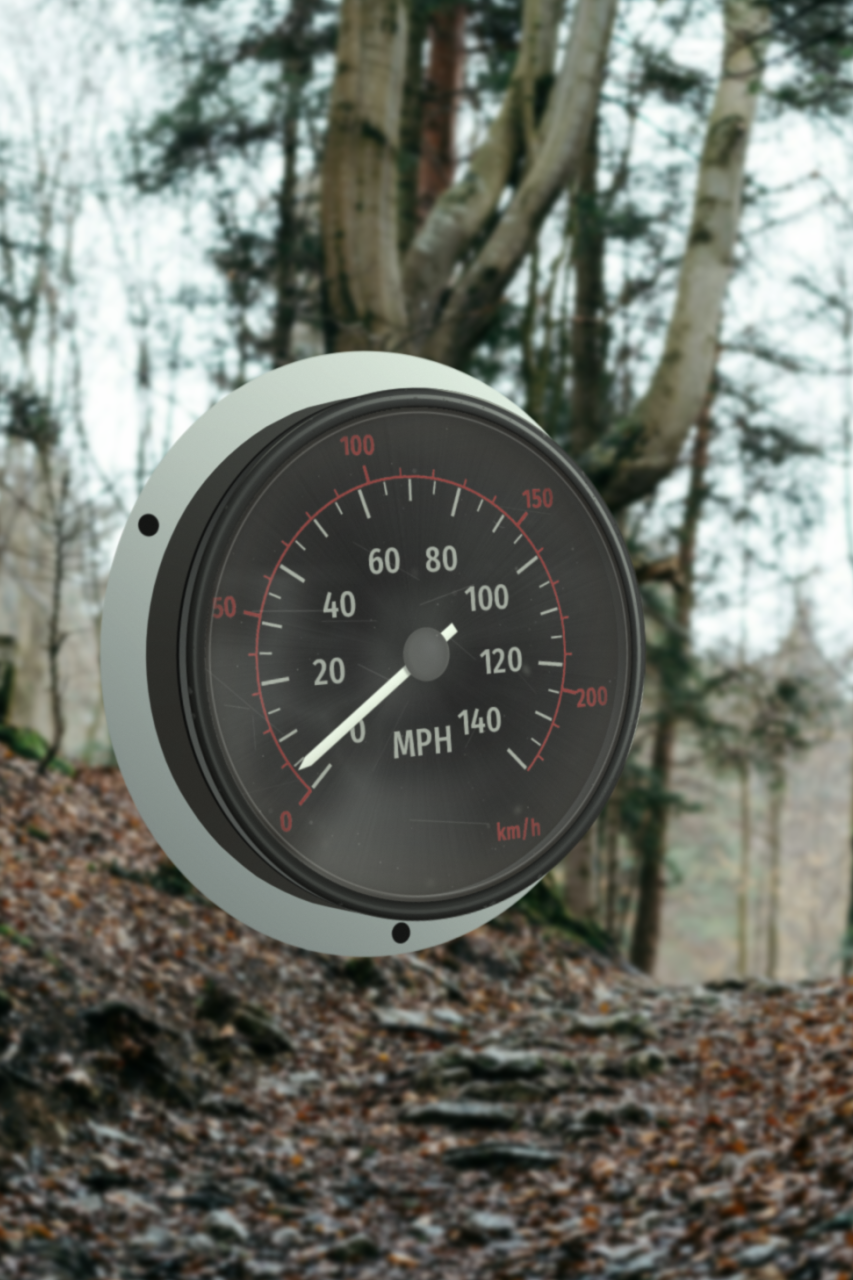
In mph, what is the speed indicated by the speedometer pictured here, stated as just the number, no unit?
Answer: 5
